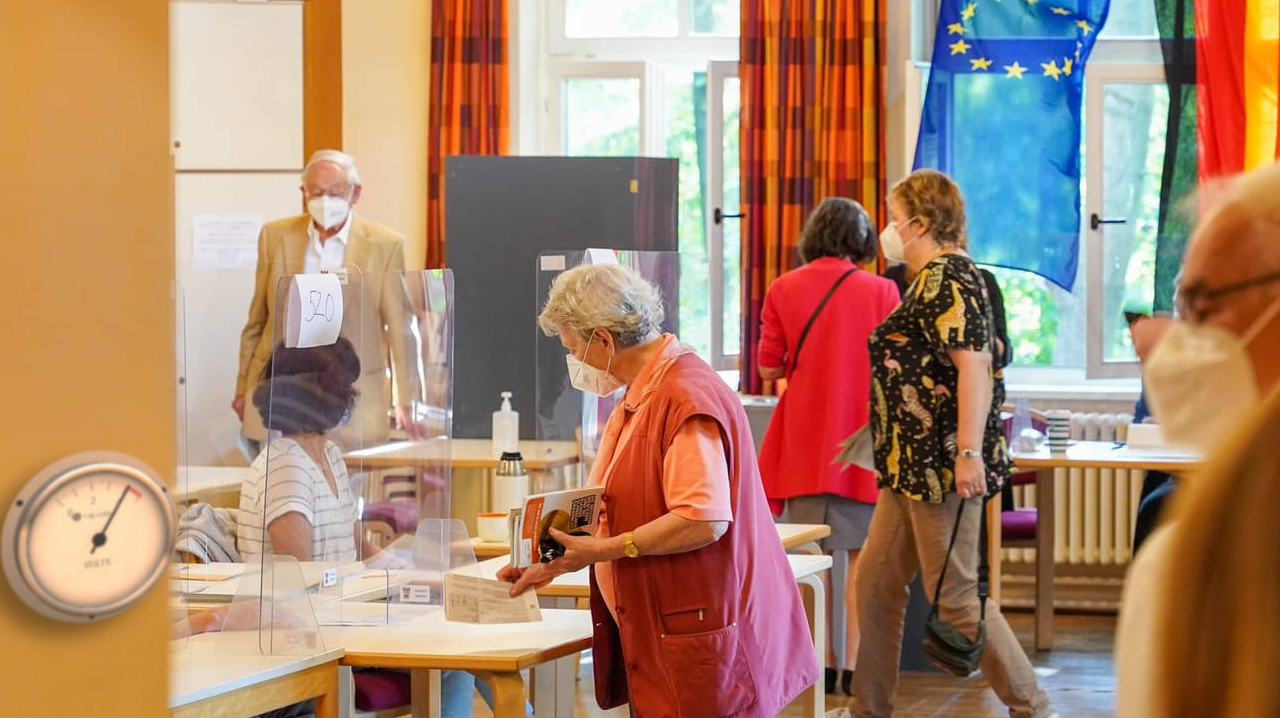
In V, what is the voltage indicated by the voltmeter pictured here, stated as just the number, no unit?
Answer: 4
